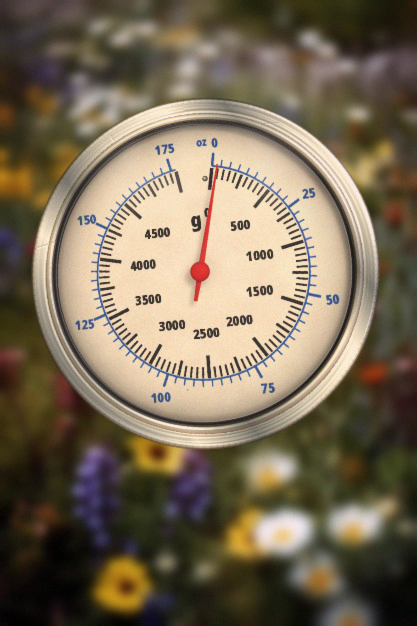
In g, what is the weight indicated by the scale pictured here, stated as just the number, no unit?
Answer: 50
